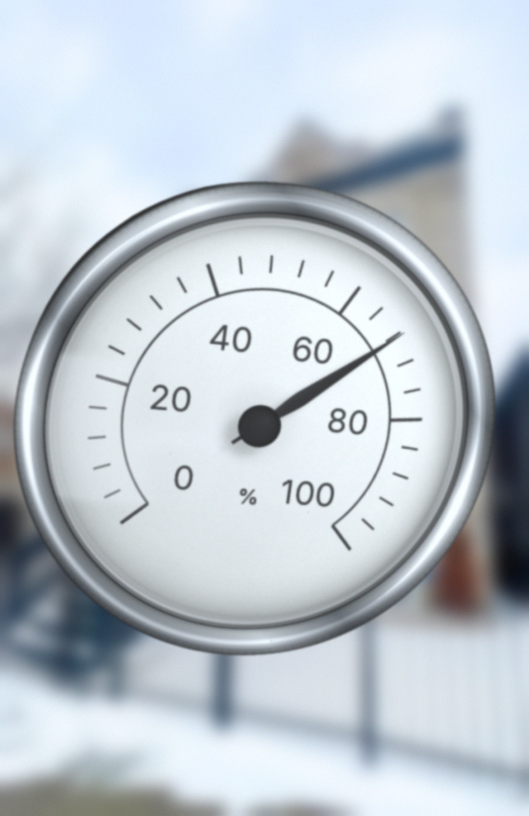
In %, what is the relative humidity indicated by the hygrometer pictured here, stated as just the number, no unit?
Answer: 68
